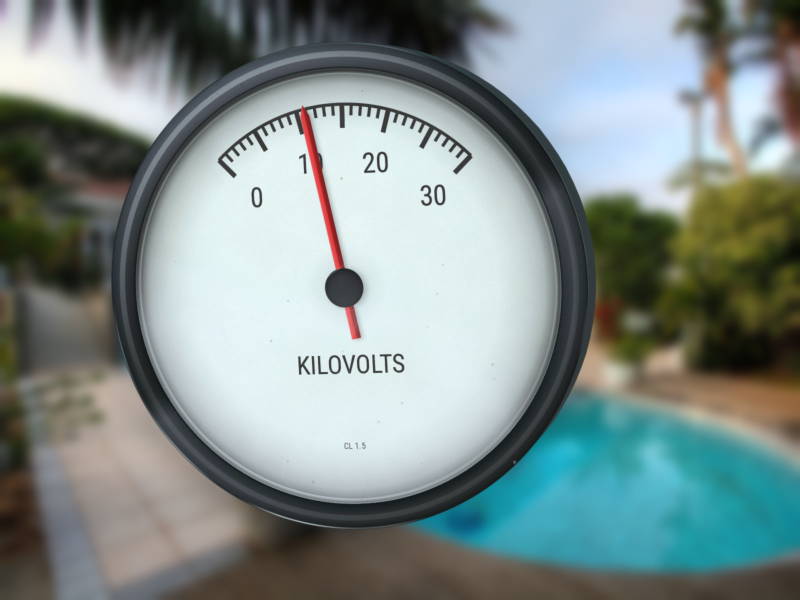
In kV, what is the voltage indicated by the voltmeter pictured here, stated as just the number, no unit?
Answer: 11
